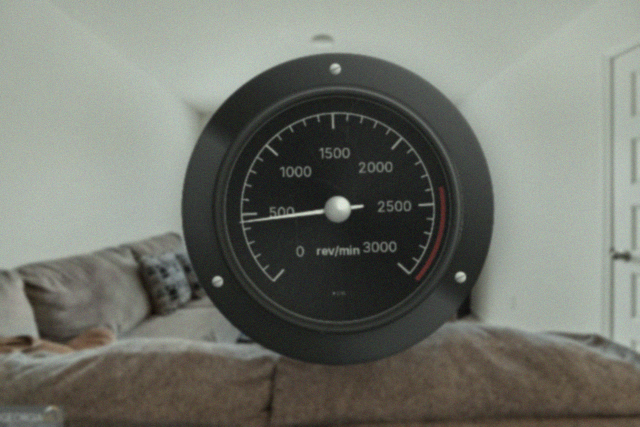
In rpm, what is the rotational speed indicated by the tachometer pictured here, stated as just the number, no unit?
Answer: 450
